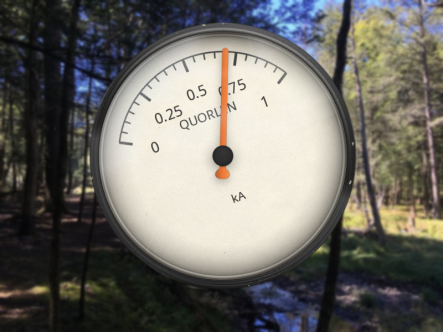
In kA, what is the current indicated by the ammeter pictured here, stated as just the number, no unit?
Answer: 0.7
